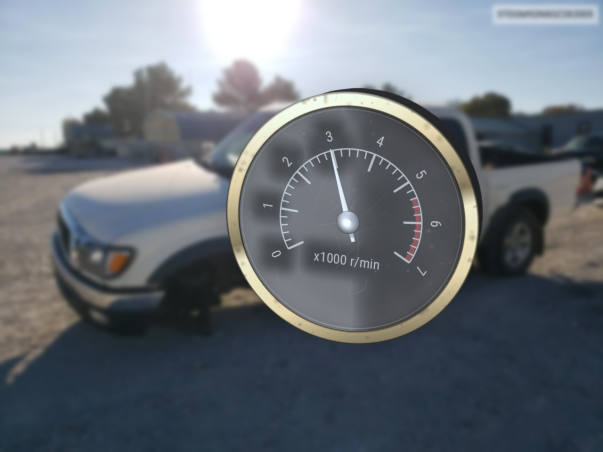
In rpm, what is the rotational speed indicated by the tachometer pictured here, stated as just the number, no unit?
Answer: 3000
